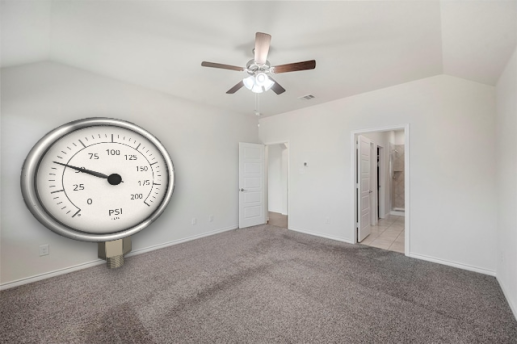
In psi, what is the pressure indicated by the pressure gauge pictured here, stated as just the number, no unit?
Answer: 50
